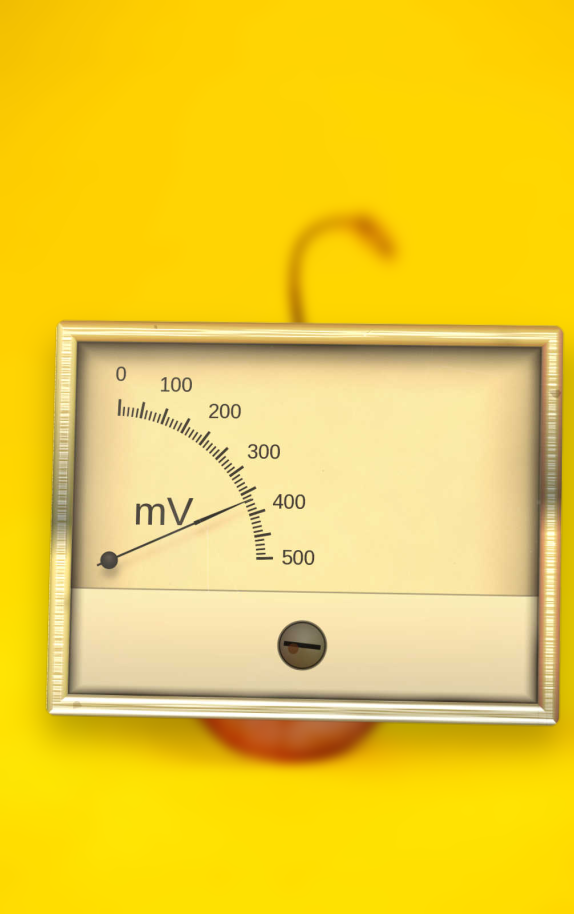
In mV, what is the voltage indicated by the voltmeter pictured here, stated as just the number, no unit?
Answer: 370
